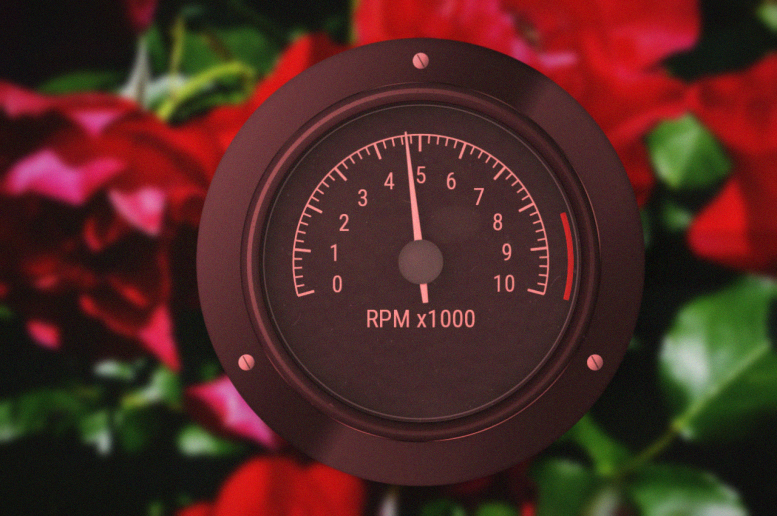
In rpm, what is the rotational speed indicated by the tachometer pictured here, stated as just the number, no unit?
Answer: 4700
